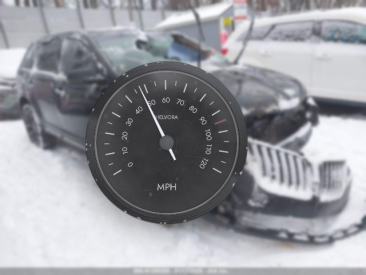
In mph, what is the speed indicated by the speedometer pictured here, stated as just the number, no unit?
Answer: 47.5
